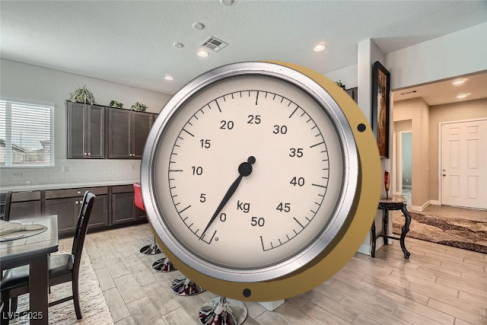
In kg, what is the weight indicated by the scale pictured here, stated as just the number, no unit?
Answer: 1
